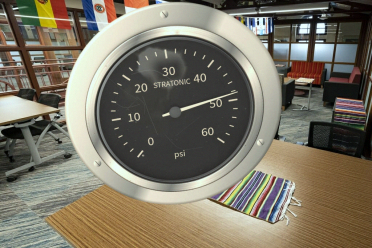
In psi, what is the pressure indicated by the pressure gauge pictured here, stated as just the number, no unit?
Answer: 48
